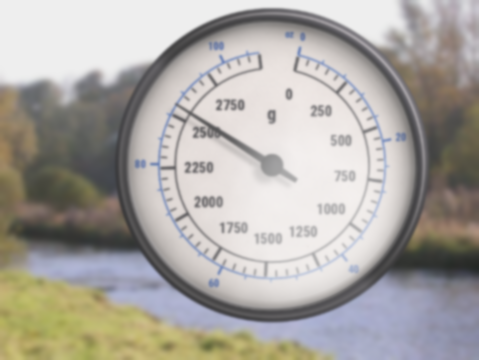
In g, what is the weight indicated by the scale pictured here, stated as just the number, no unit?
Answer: 2550
